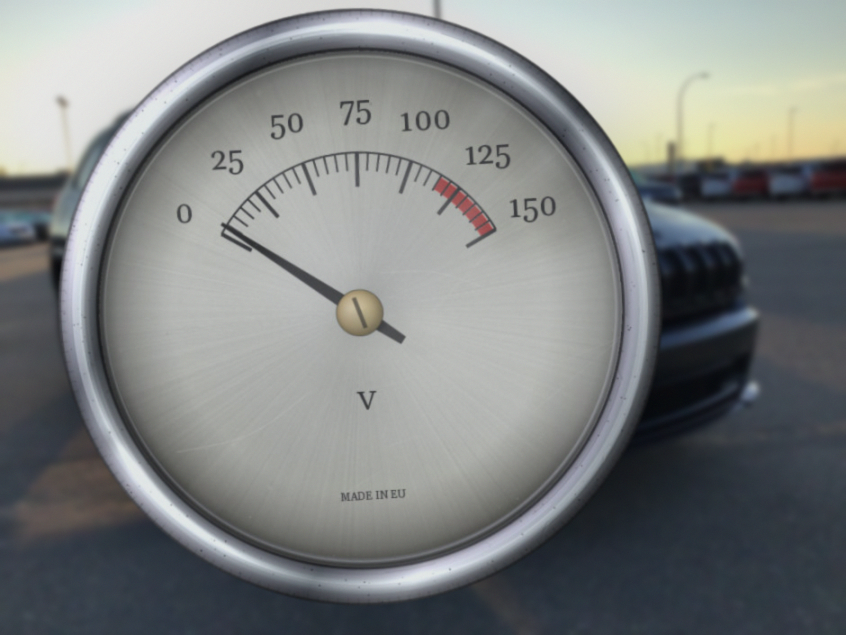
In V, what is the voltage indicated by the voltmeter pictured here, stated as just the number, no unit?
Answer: 5
